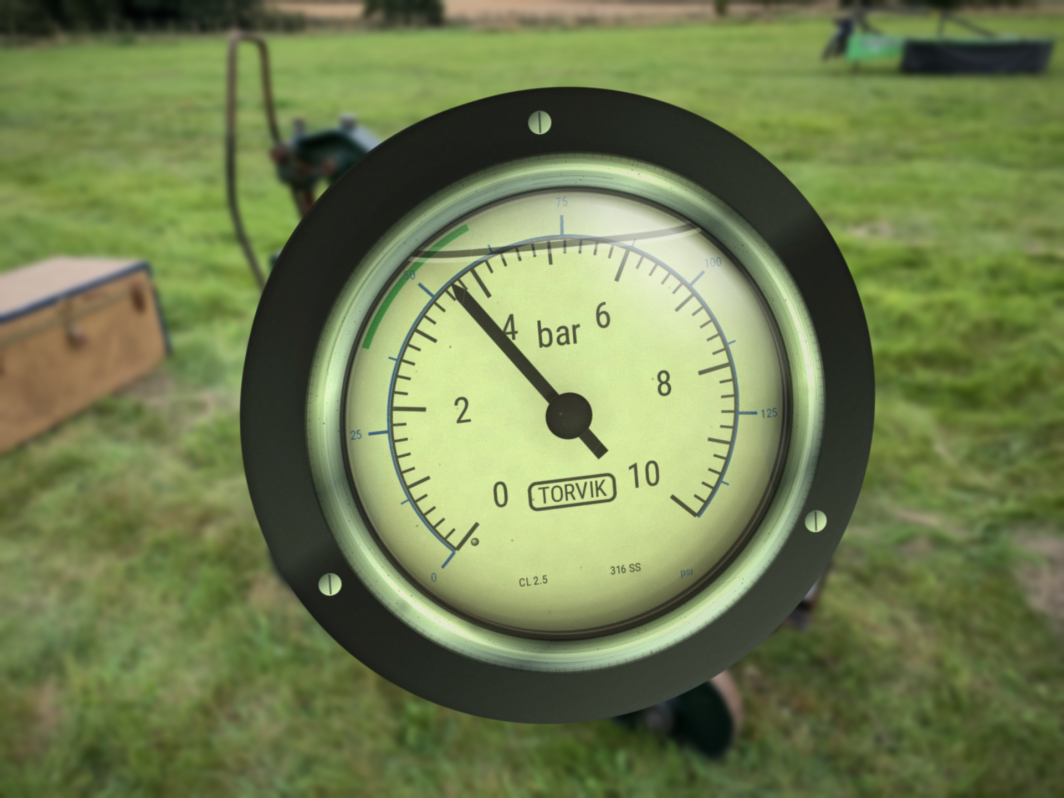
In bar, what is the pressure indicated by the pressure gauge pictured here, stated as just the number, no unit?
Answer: 3.7
